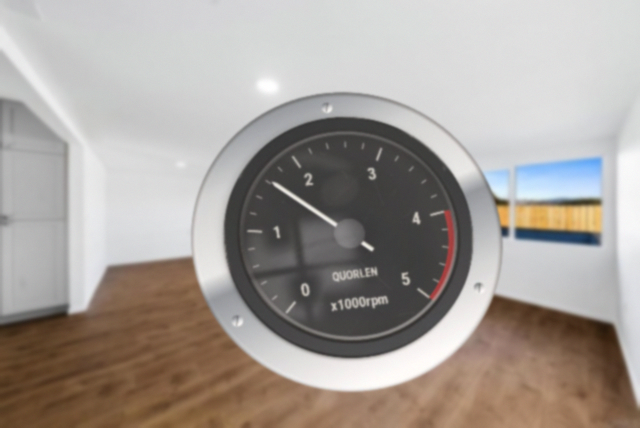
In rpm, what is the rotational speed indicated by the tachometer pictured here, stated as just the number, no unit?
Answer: 1600
